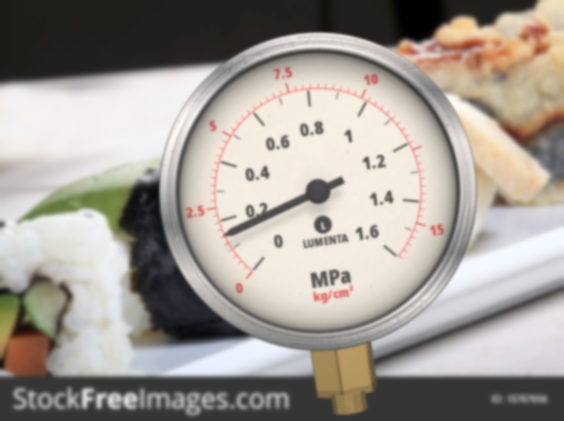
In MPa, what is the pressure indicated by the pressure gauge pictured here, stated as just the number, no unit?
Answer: 0.15
